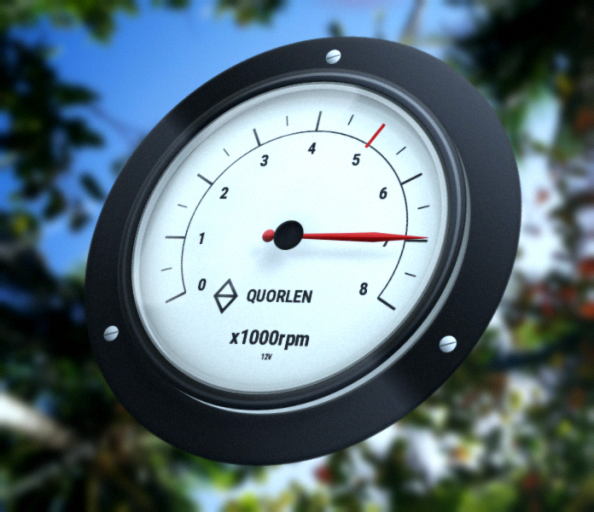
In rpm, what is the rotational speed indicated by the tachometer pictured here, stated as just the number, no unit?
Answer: 7000
